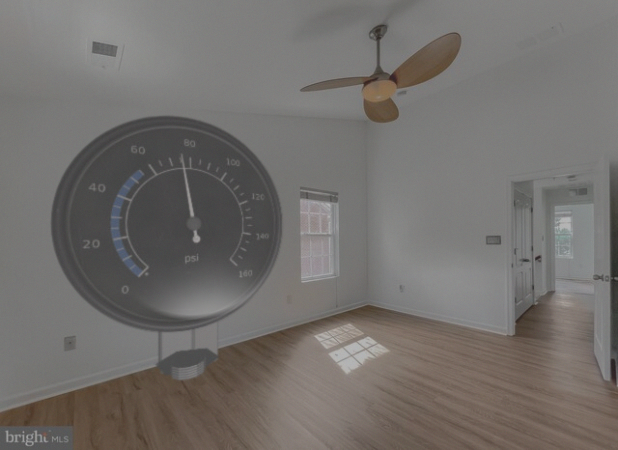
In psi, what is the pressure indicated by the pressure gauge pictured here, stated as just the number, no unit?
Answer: 75
